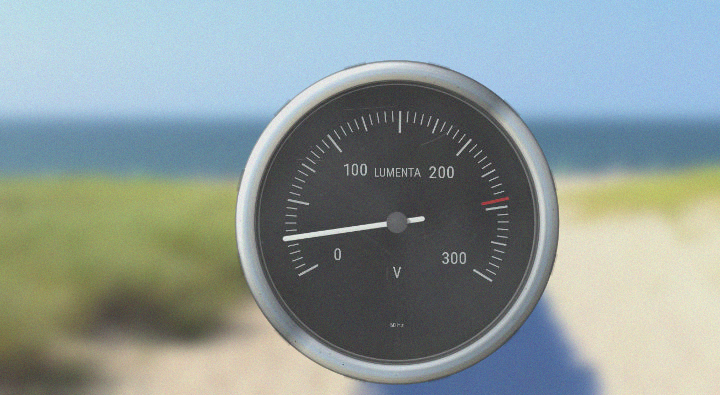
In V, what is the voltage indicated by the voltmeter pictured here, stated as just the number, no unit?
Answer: 25
